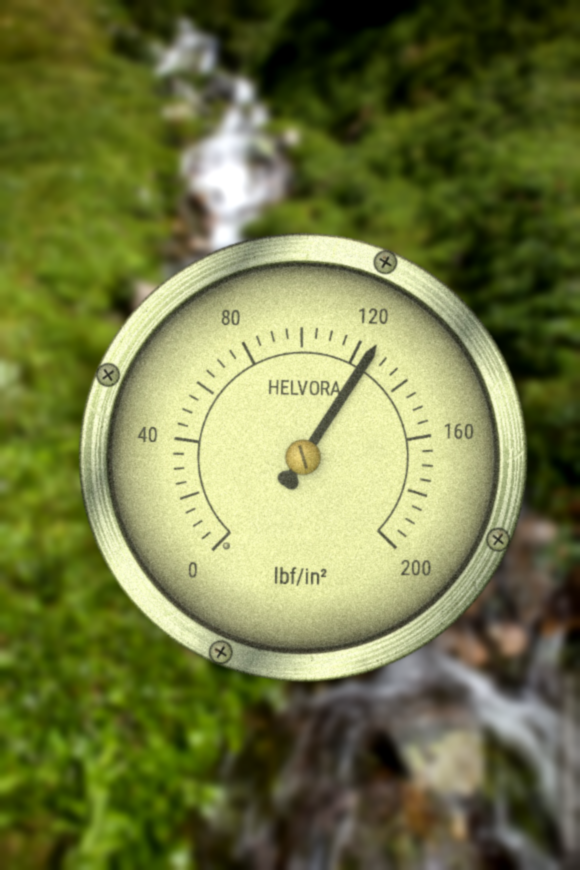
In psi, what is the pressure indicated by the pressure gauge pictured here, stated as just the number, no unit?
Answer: 125
